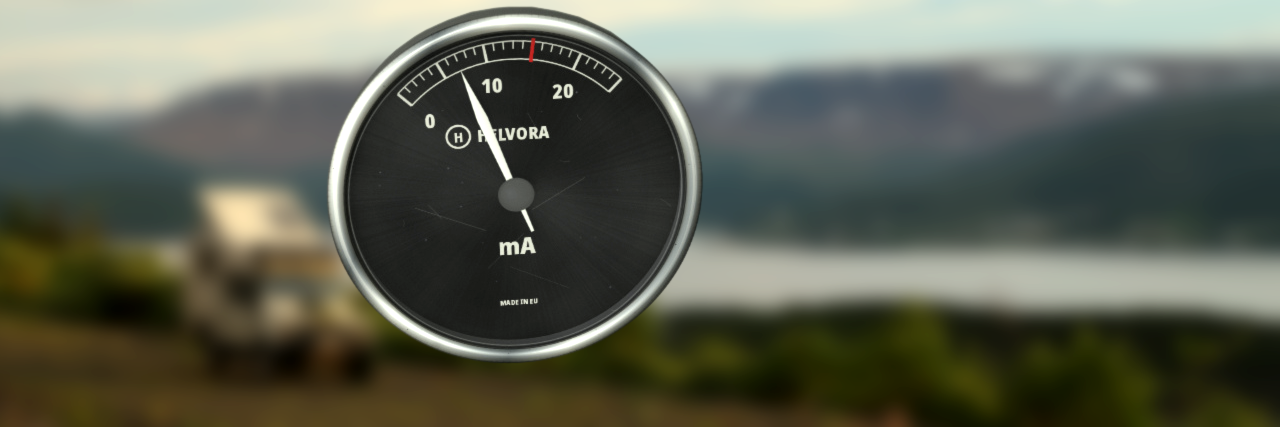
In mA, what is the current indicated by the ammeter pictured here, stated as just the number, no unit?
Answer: 7
